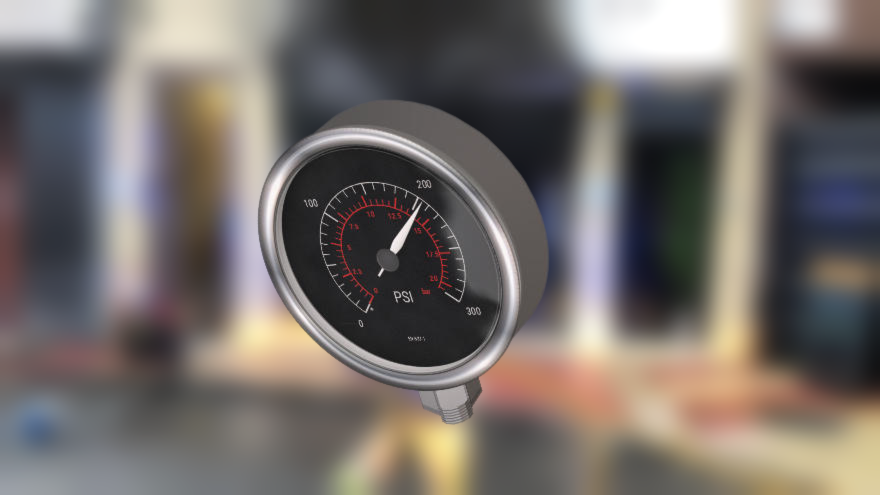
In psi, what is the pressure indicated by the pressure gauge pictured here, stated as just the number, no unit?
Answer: 205
